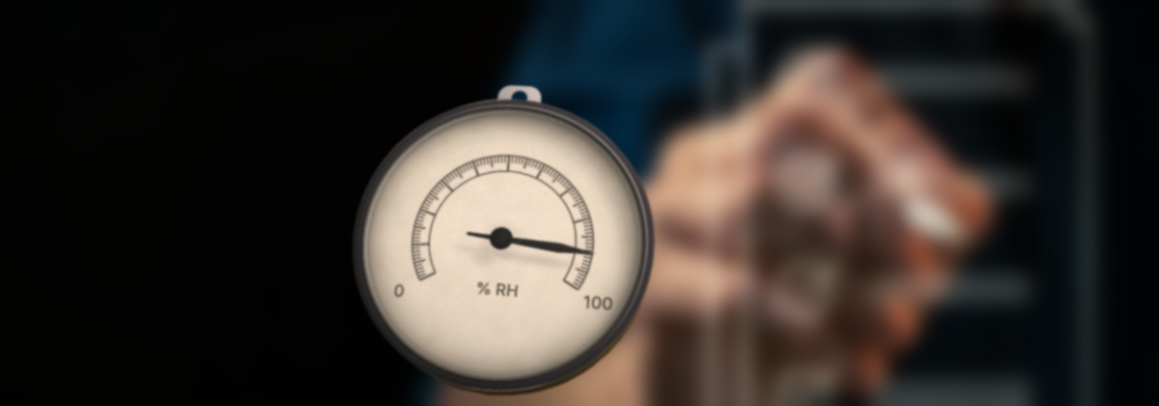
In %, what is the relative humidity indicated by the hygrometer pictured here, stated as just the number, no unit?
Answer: 90
